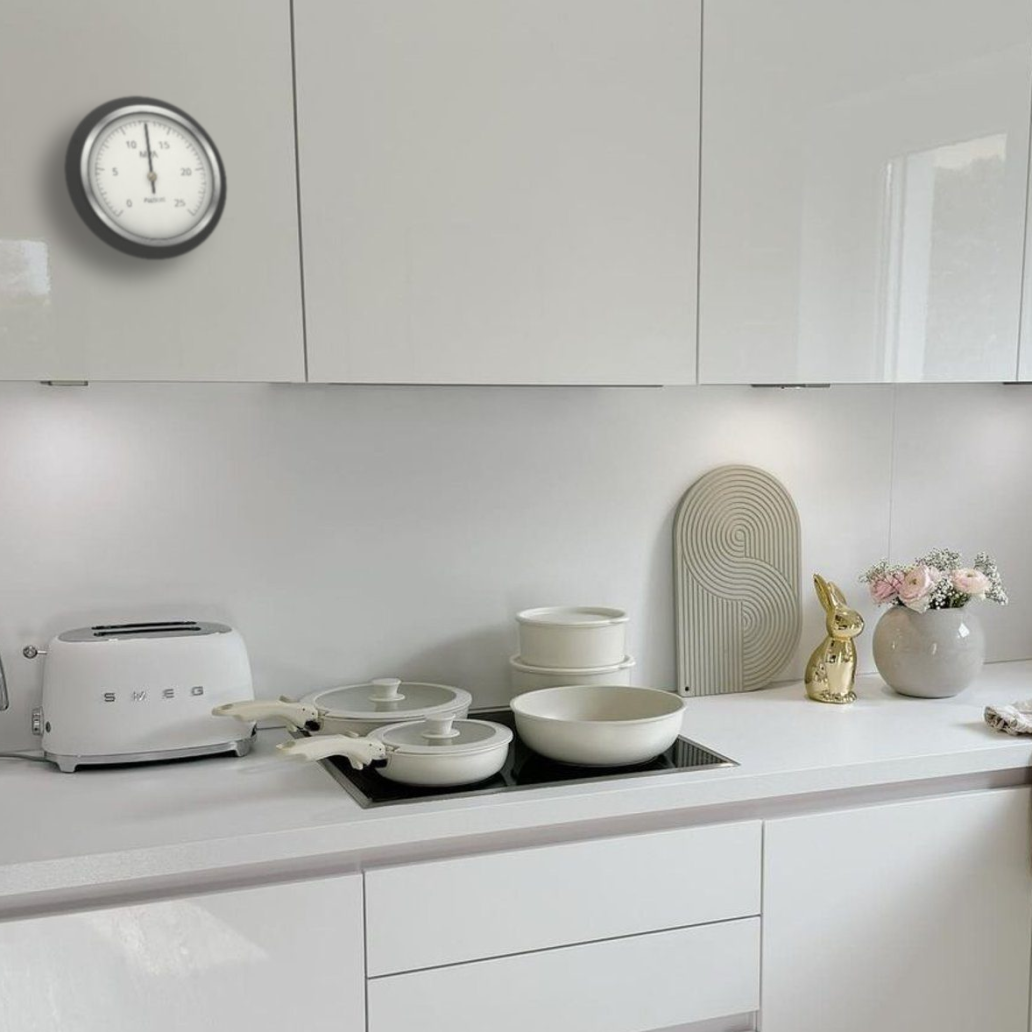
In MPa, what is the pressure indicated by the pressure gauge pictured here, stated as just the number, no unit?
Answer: 12.5
